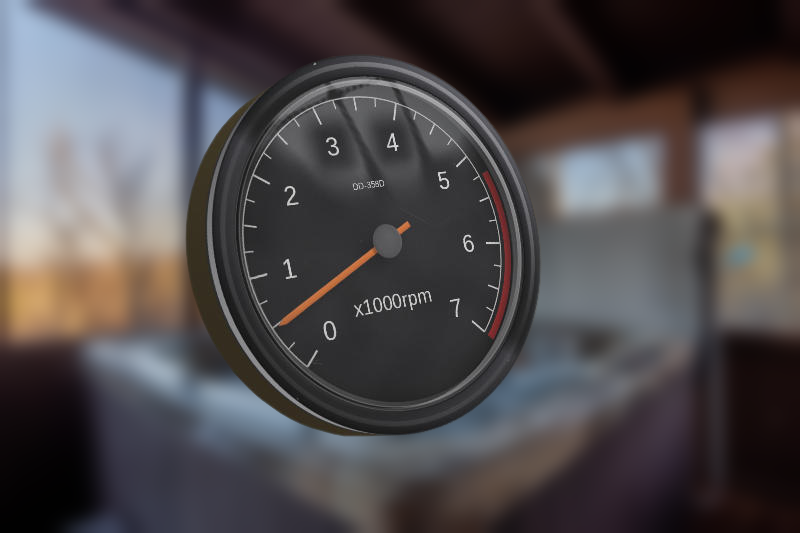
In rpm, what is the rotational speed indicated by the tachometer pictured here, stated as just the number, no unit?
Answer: 500
